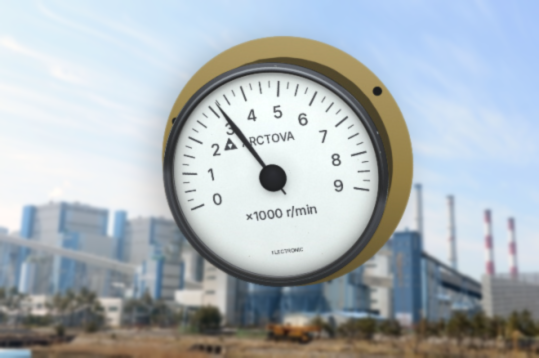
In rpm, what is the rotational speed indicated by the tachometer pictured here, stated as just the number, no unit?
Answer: 3250
